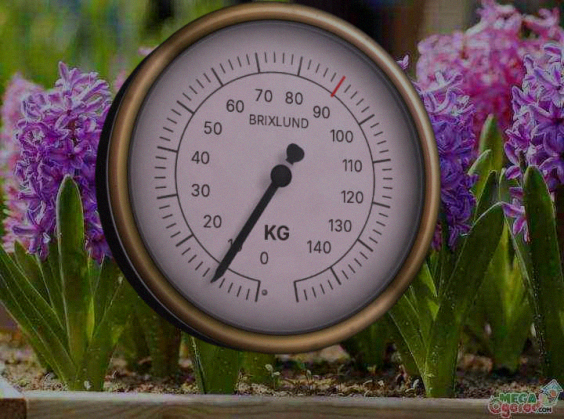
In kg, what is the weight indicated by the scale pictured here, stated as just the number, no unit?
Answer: 10
